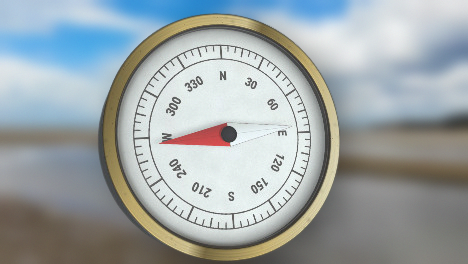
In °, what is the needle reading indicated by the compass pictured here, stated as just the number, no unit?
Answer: 265
